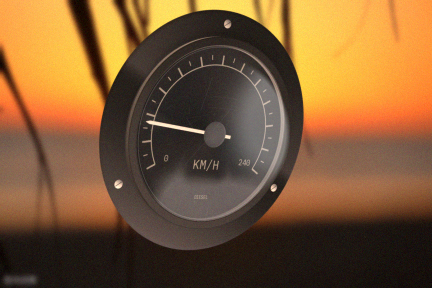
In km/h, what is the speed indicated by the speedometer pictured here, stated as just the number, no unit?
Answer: 35
